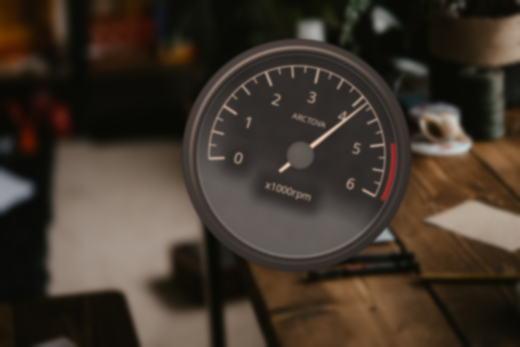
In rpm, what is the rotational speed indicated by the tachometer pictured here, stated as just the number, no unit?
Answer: 4125
